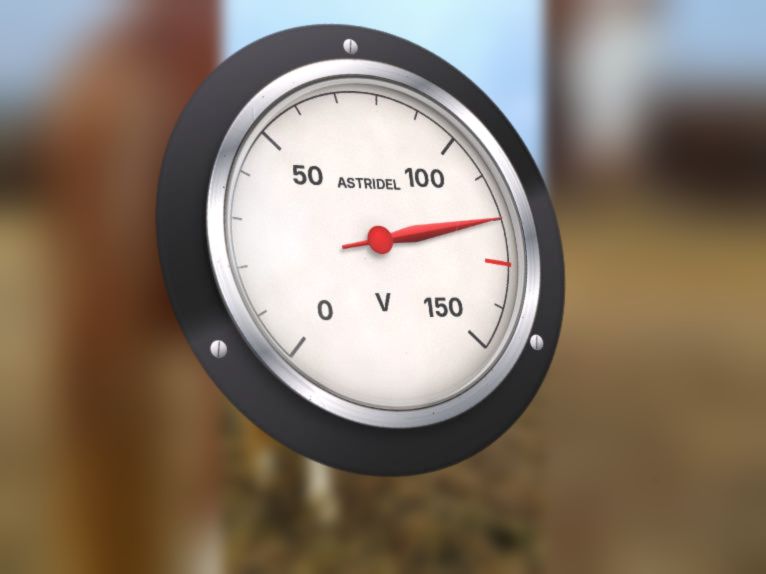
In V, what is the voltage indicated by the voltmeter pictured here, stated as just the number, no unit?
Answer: 120
